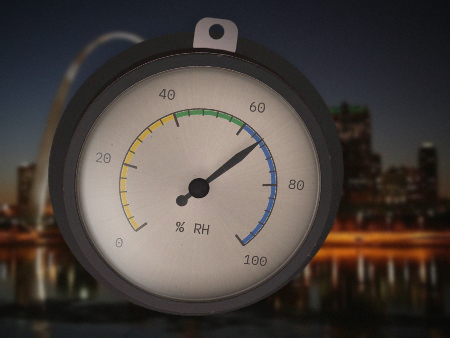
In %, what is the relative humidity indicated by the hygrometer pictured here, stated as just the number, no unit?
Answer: 66
